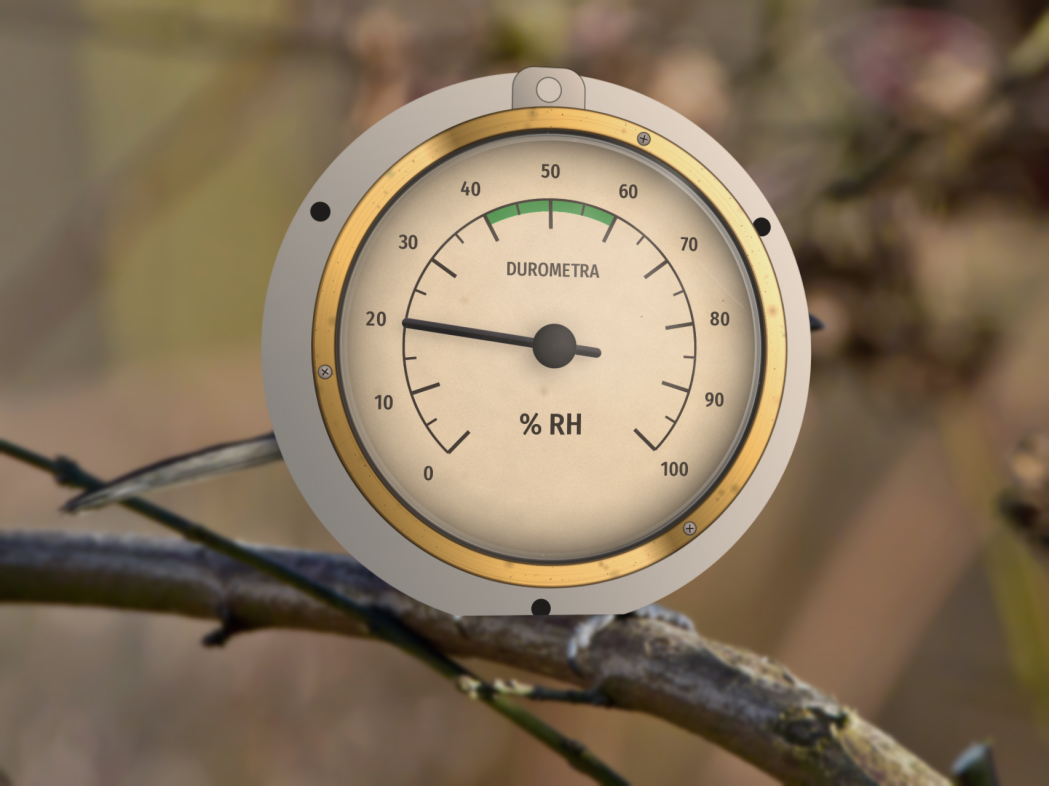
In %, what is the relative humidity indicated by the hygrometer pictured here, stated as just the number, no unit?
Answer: 20
